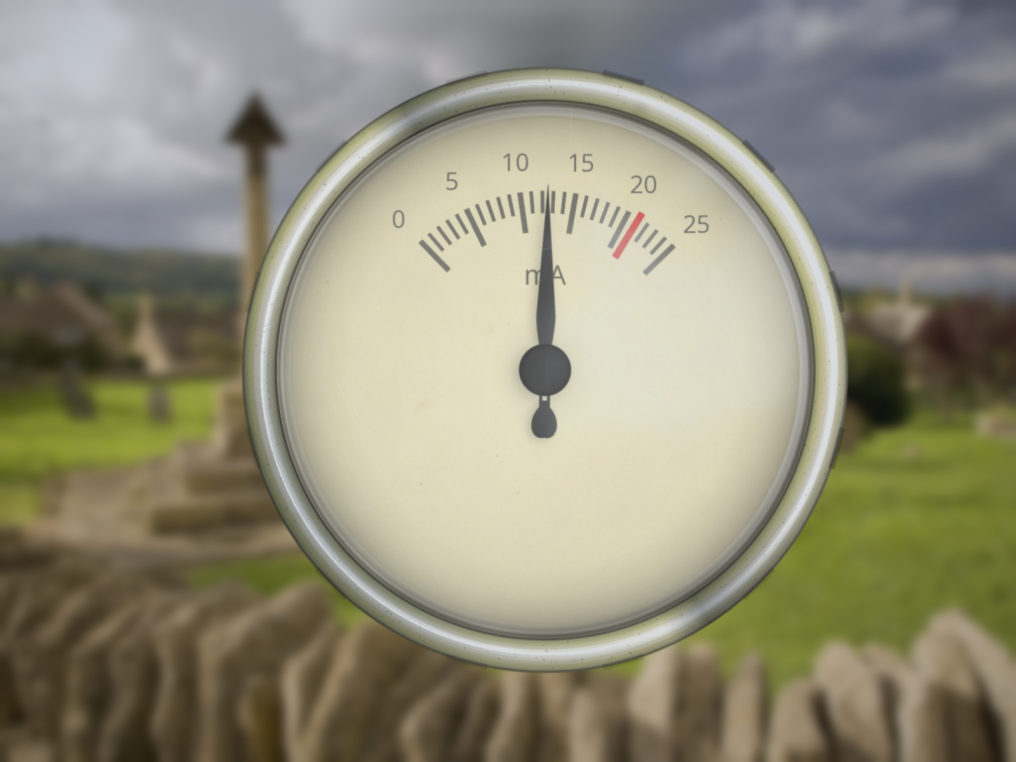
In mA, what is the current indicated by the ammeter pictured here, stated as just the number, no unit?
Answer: 12.5
